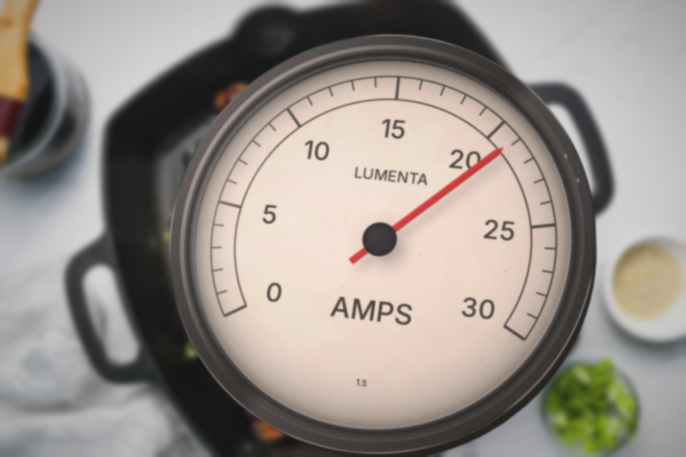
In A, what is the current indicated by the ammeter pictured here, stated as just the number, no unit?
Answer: 21
